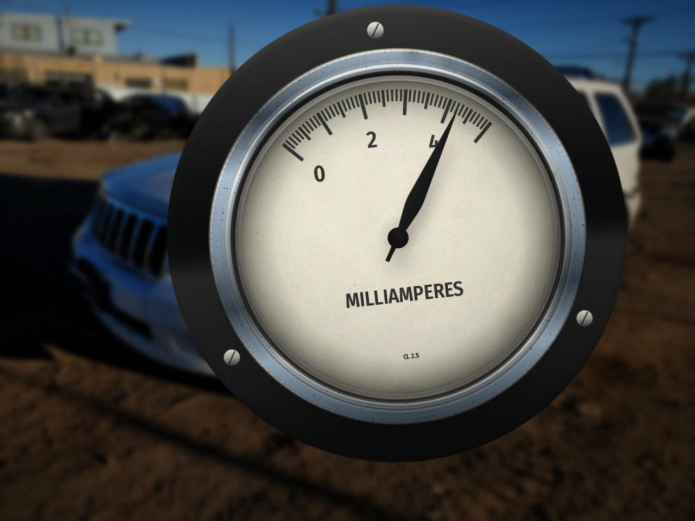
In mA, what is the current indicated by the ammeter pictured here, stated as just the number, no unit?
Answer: 4.2
